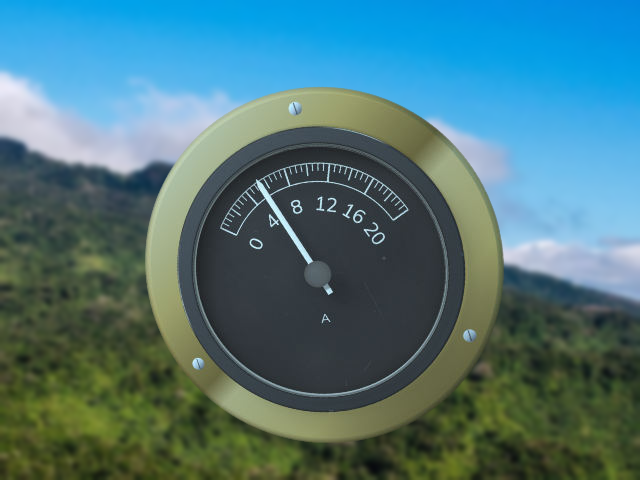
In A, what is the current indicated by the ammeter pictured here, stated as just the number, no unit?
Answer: 5.5
